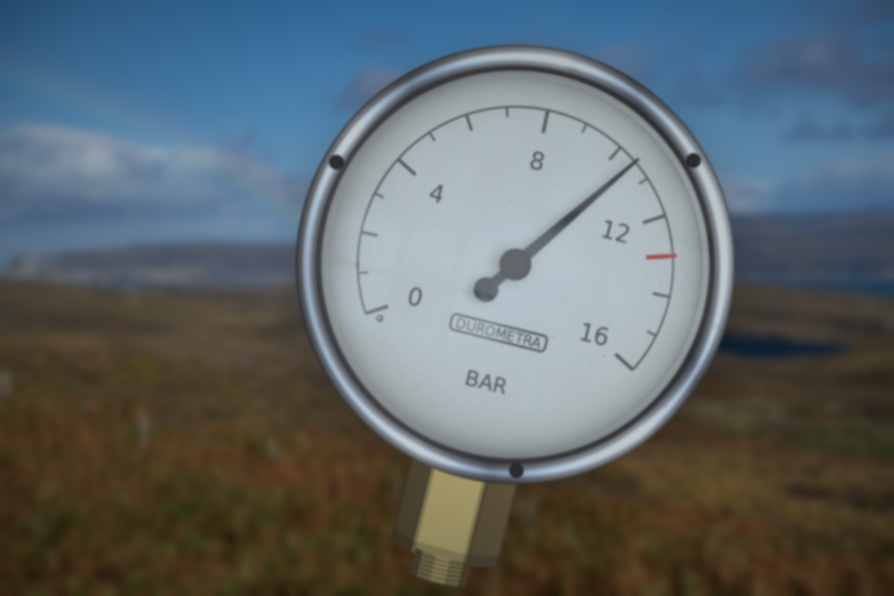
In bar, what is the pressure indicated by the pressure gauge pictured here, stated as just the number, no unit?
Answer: 10.5
